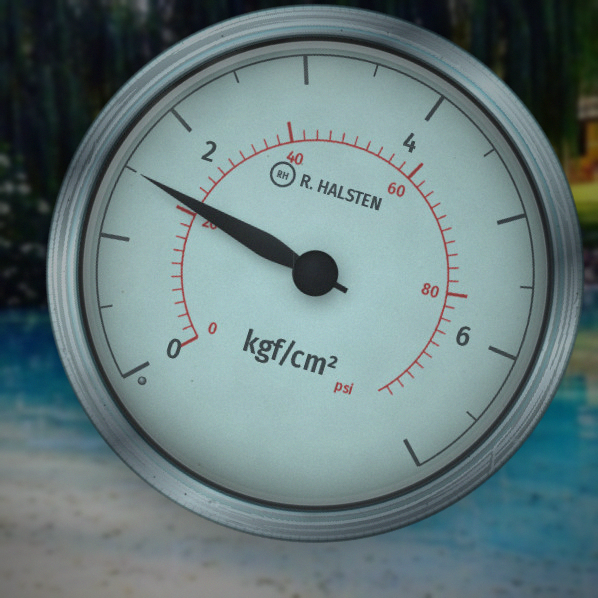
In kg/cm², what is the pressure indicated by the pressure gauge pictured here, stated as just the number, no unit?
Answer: 1.5
